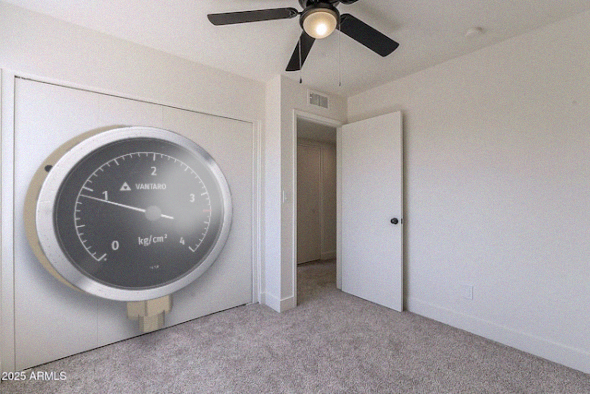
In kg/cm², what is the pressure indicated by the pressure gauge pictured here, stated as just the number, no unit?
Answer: 0.9
